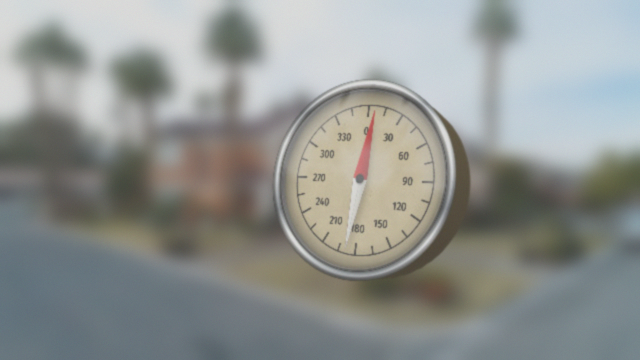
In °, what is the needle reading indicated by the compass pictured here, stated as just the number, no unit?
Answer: 7.5
